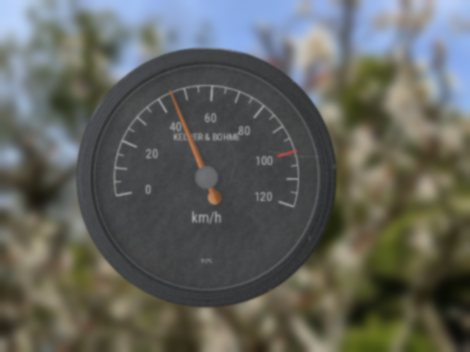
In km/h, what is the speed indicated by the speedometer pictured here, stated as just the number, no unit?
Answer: 45
